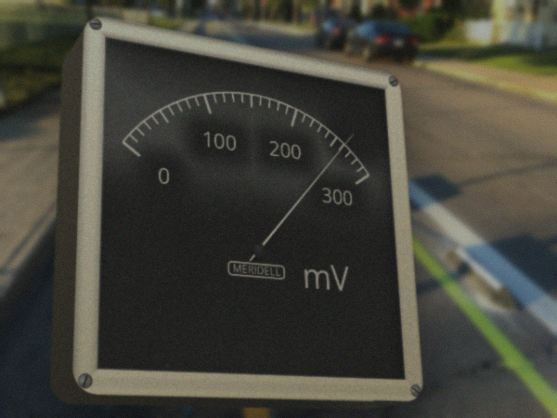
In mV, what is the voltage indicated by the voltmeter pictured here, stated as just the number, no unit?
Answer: 260
